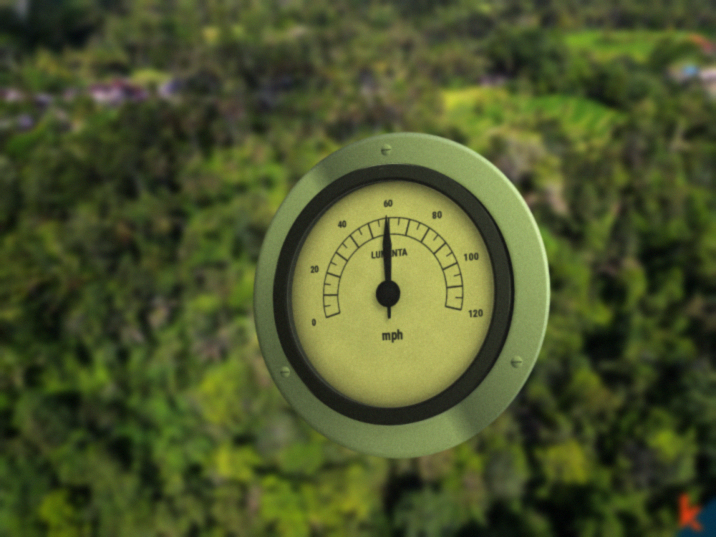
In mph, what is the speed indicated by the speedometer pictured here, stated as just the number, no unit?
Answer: 60
